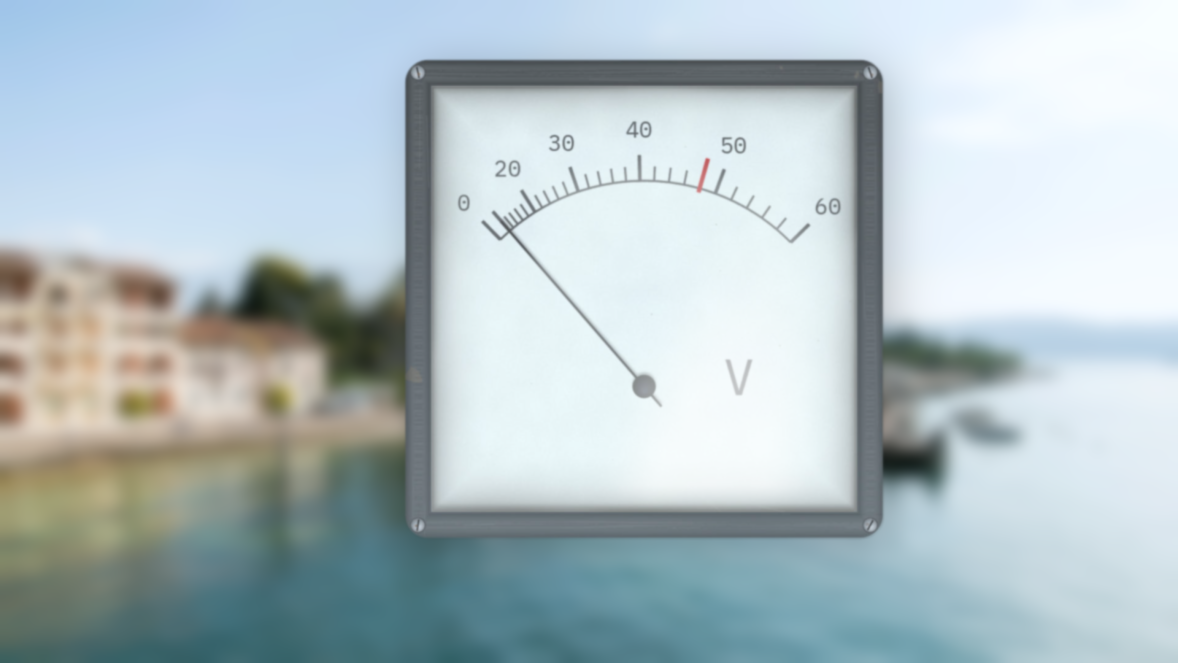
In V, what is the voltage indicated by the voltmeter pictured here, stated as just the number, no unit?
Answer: 10
